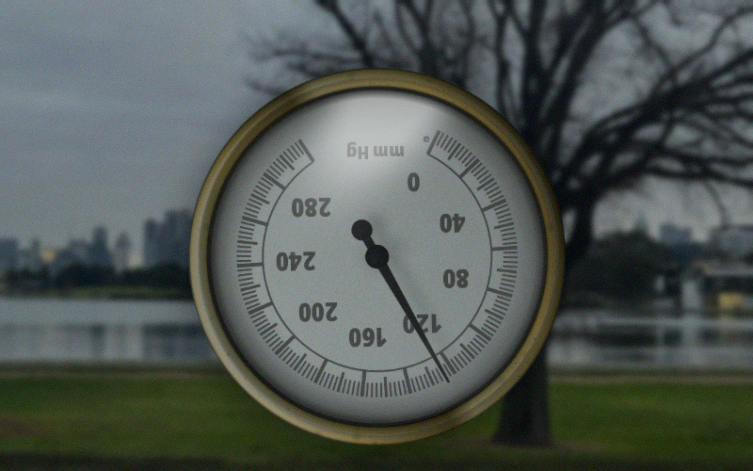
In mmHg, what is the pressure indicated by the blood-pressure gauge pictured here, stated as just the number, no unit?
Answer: 124
